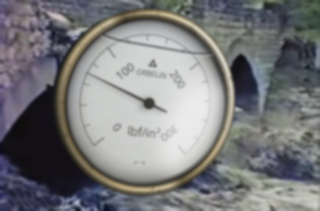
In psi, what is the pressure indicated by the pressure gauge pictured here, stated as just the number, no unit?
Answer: 70
